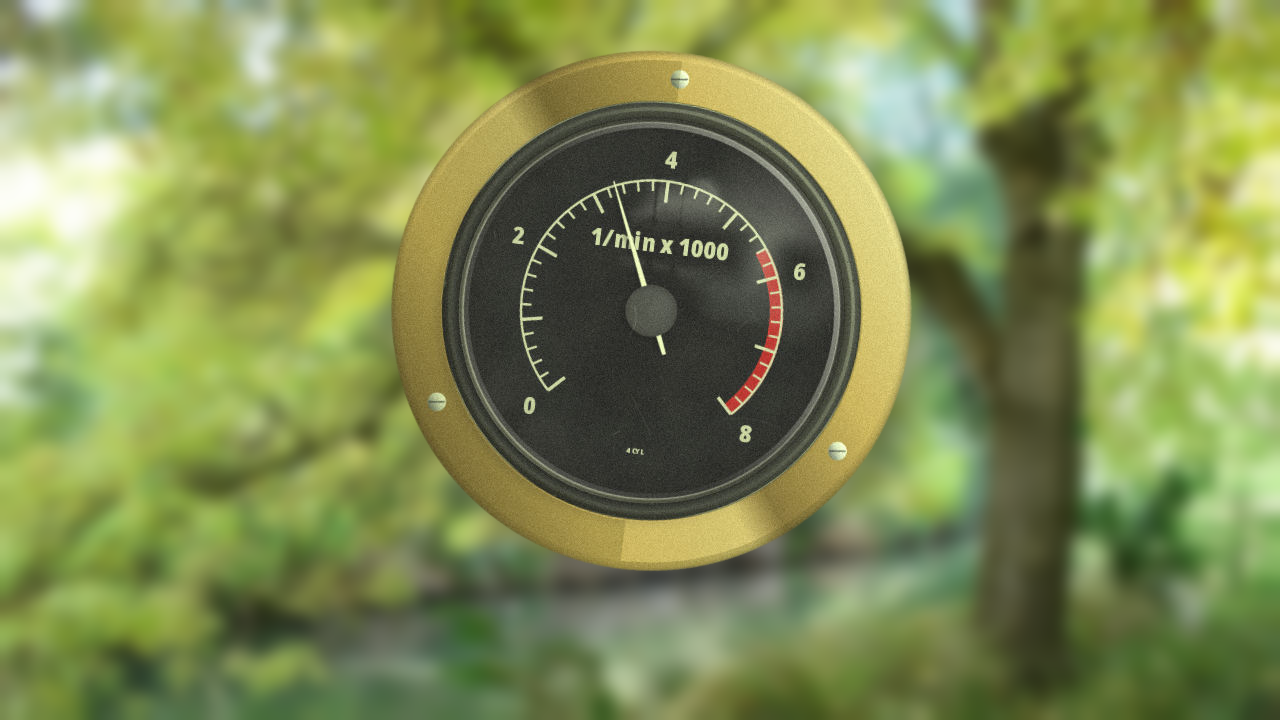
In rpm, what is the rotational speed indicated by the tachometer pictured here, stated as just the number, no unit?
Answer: 3300
